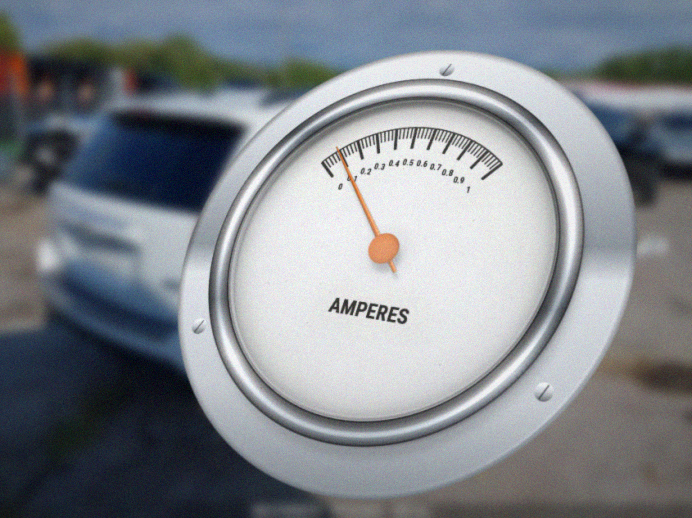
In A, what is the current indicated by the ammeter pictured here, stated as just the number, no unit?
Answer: 0.1
